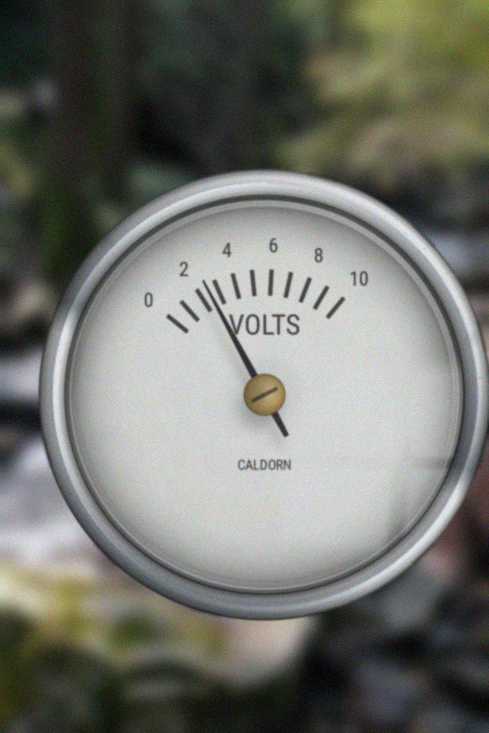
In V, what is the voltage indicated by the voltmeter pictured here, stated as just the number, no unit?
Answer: 2.5
